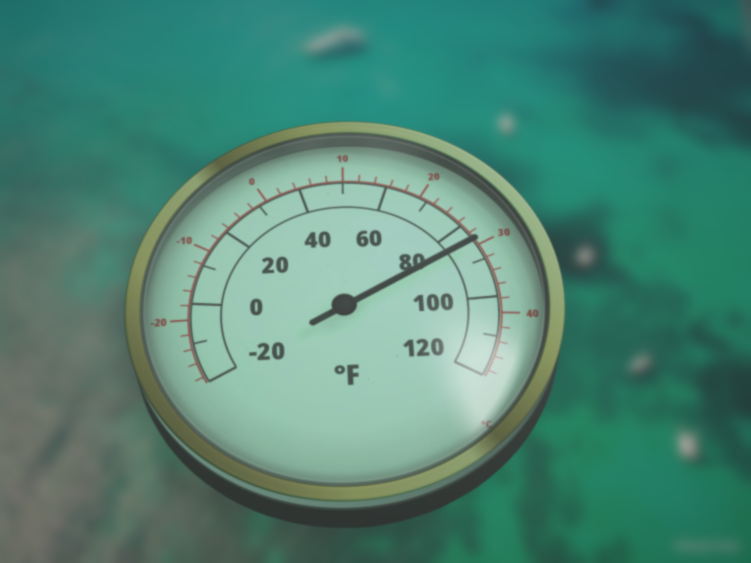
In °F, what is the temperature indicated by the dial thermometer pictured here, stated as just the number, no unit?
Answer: 85
